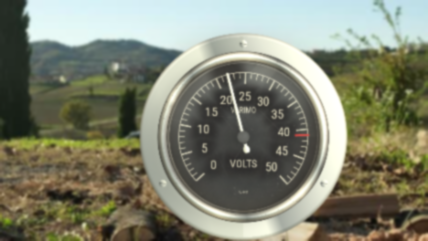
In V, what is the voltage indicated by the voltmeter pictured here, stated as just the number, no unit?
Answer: 22
